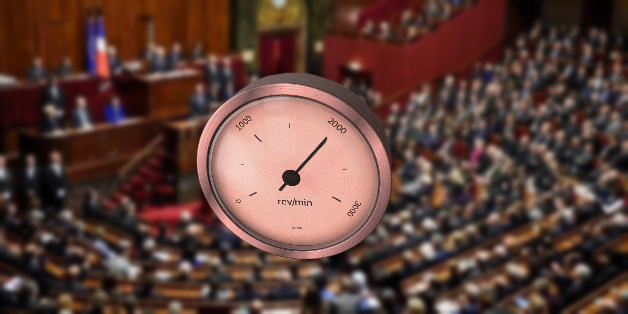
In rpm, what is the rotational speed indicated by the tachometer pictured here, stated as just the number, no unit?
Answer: 2000
